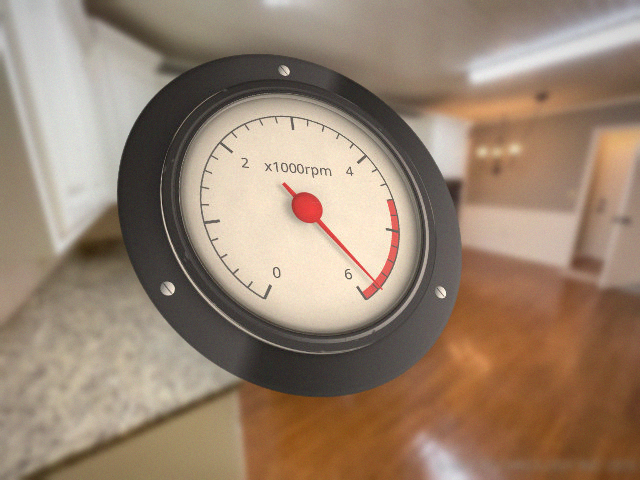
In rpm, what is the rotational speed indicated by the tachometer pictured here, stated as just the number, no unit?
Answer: 5800
